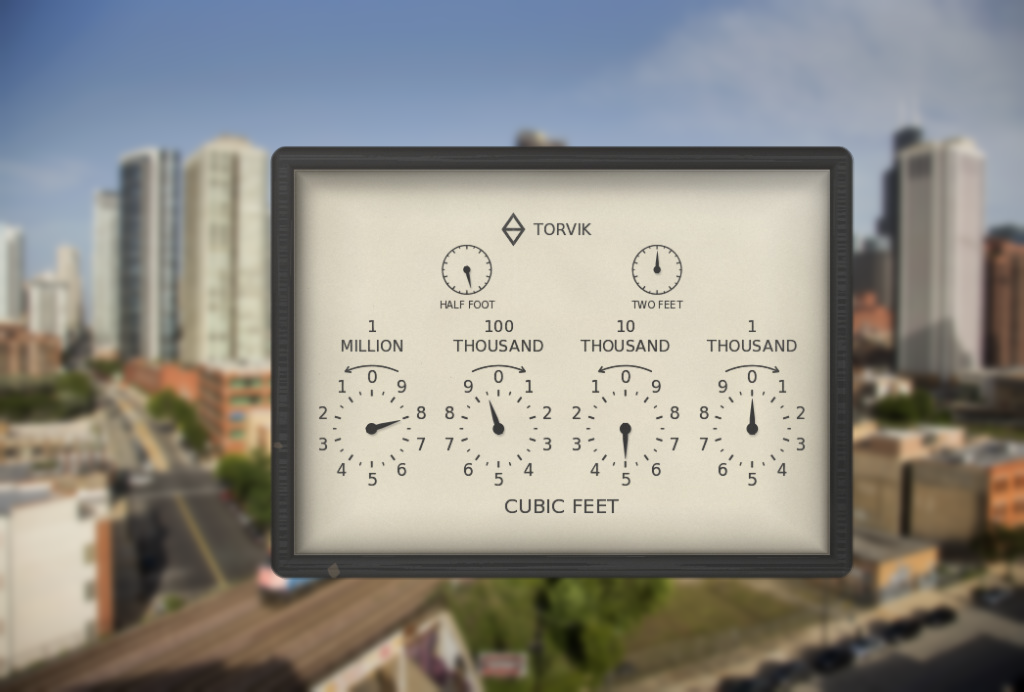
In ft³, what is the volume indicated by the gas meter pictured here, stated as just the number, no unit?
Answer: 795000
